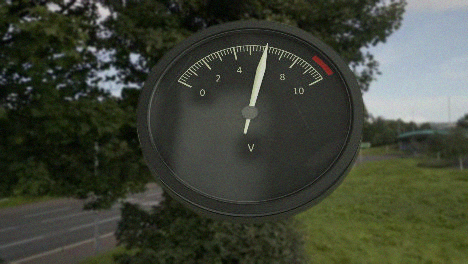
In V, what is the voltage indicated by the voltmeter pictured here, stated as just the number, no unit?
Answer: 6
